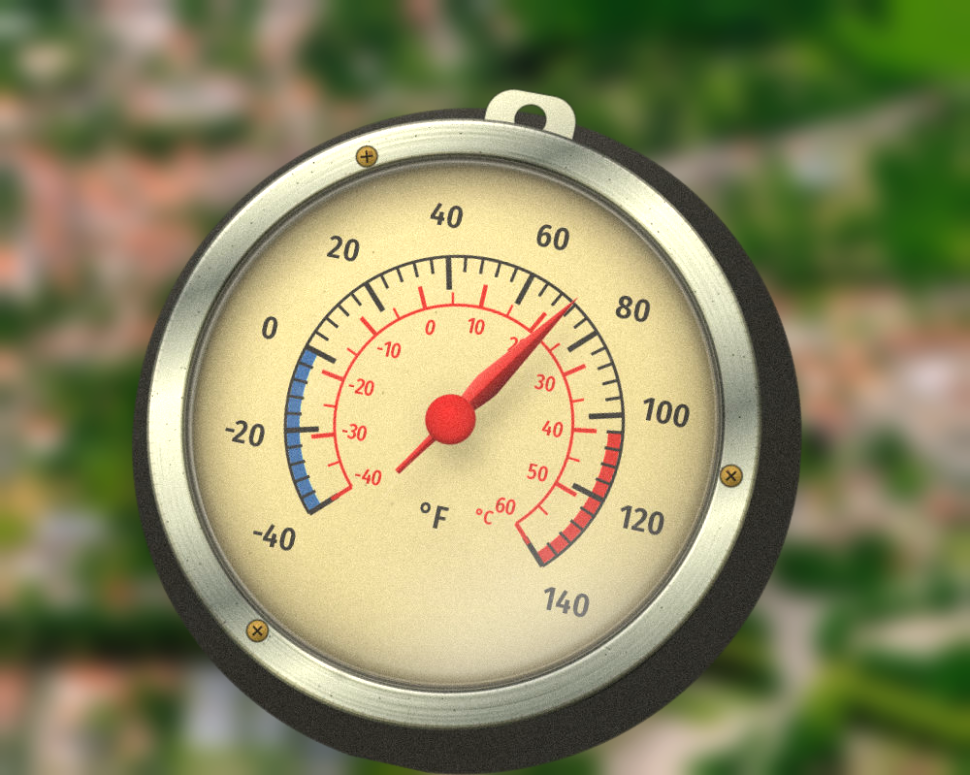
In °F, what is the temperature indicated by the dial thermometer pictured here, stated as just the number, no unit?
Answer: 72
